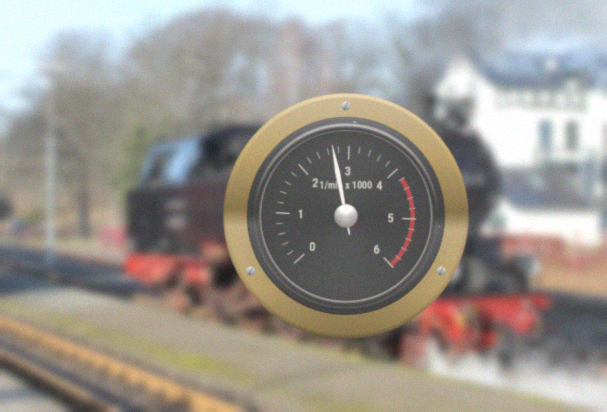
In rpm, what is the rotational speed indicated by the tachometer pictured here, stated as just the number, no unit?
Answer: 2700
